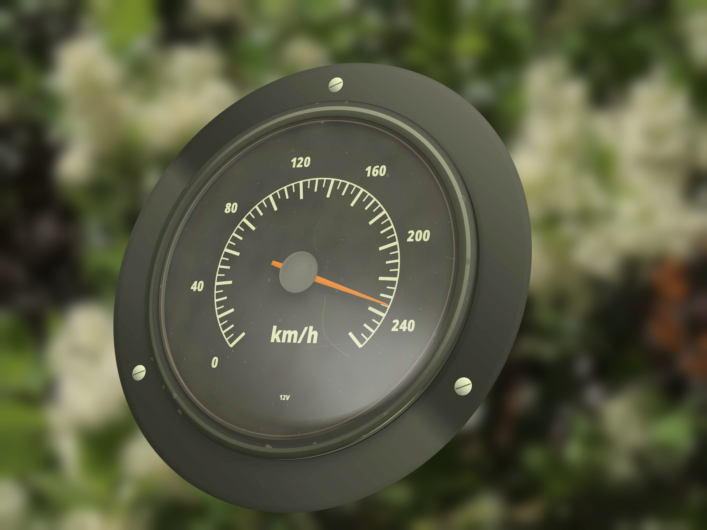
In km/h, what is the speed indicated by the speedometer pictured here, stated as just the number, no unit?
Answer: 235
